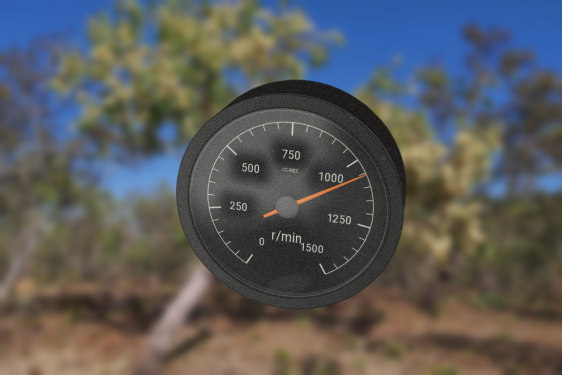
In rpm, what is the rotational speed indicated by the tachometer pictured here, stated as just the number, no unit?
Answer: 1050
